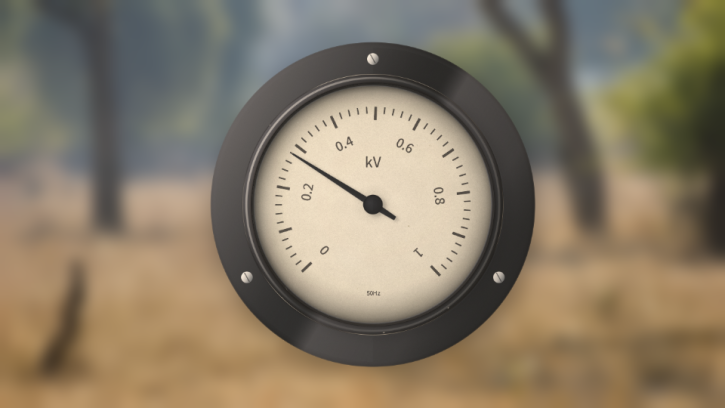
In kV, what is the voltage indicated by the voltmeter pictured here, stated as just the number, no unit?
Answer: 0.28
